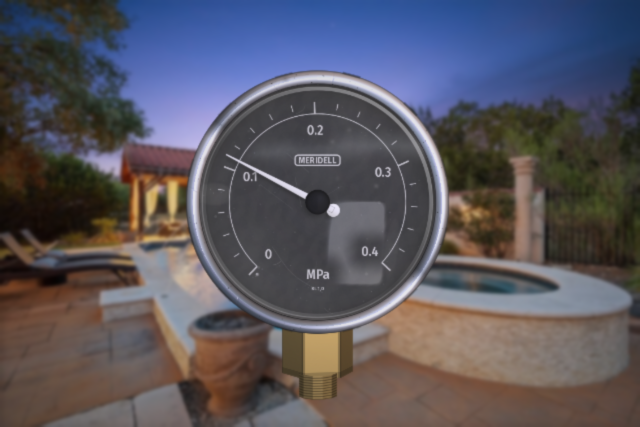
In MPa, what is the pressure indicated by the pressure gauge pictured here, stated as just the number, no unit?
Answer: 0.11
